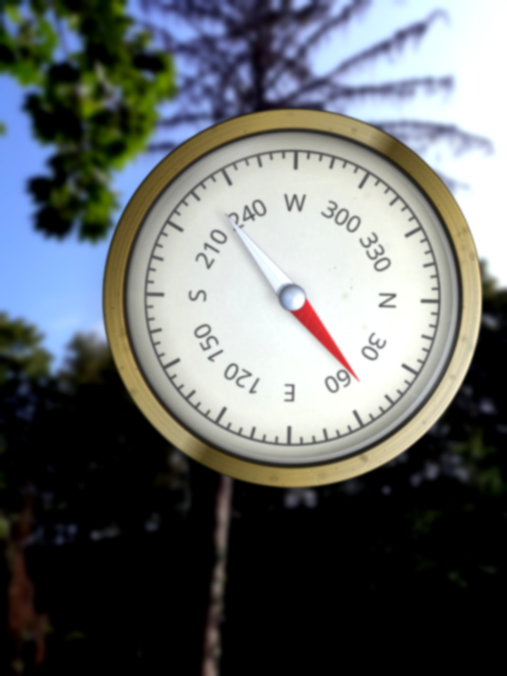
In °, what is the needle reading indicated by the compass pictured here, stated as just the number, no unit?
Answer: 50
